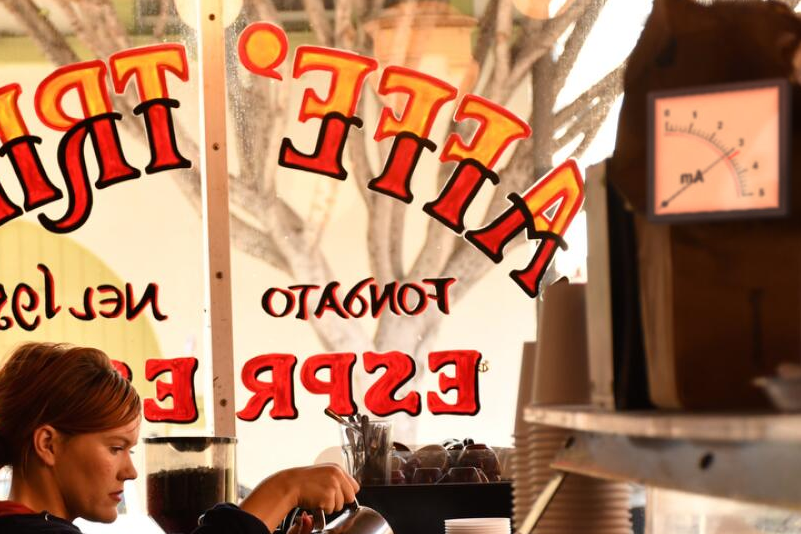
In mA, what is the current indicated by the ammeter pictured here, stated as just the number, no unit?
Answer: 3
